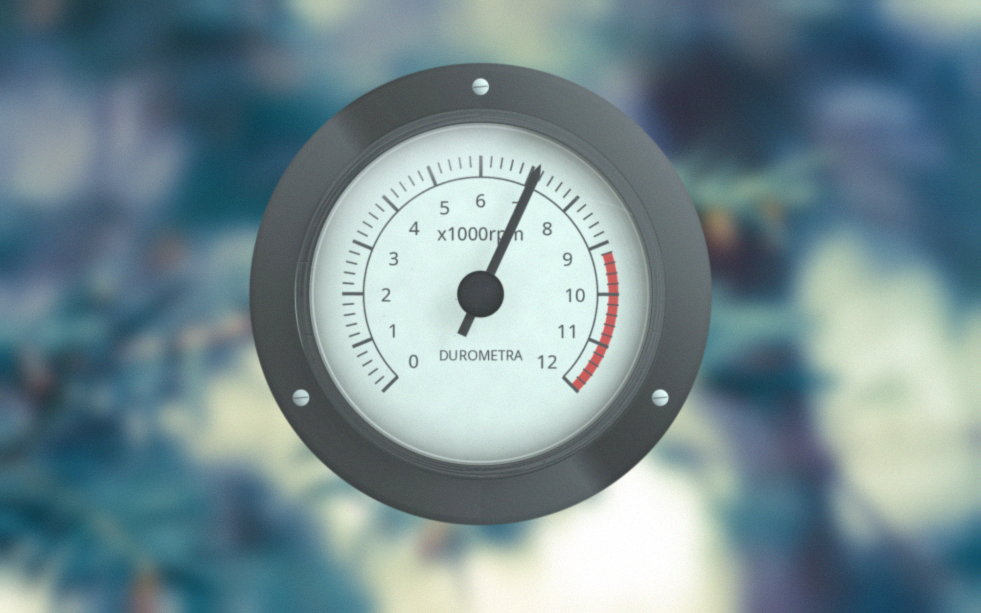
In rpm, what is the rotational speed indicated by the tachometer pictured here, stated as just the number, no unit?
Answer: 7100
